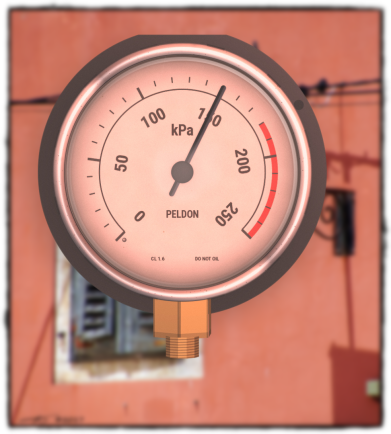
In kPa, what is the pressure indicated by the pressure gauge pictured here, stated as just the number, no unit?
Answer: 150
